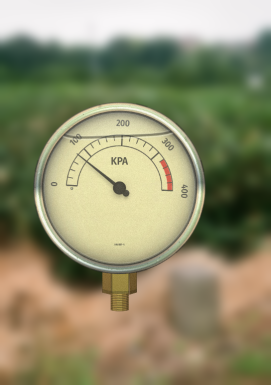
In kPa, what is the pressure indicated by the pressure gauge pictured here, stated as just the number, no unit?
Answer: 80
